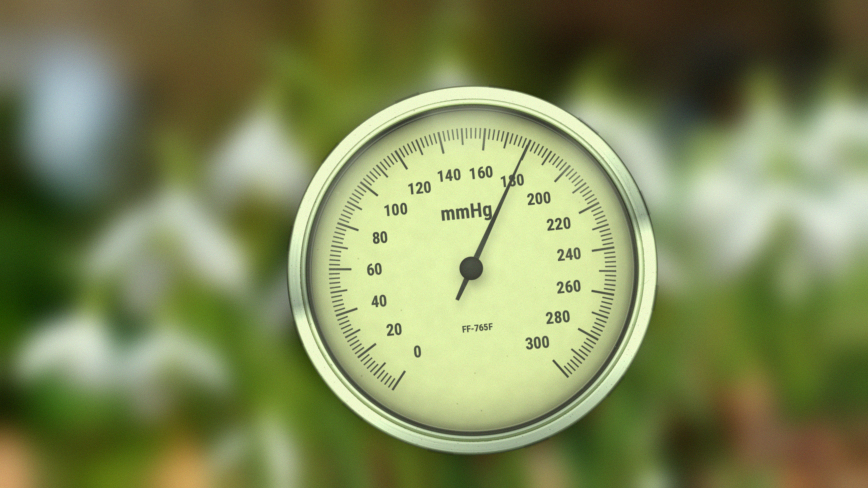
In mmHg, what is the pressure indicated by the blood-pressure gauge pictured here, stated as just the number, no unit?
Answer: 180
